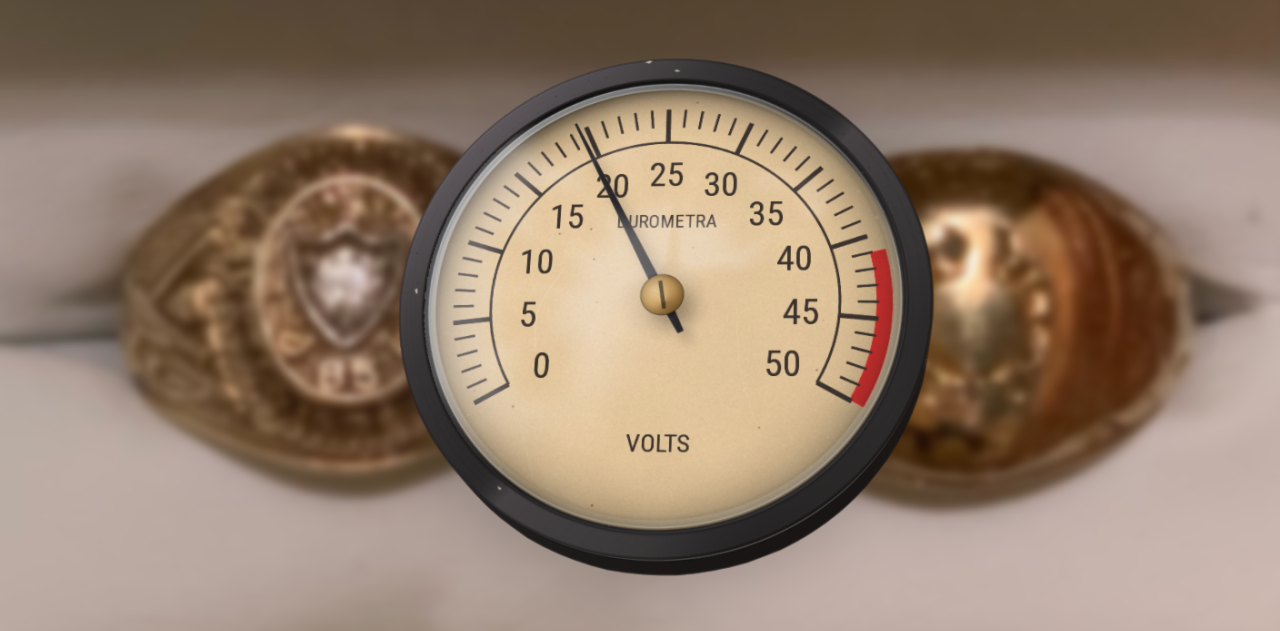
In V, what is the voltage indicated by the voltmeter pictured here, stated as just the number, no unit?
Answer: 19.5
